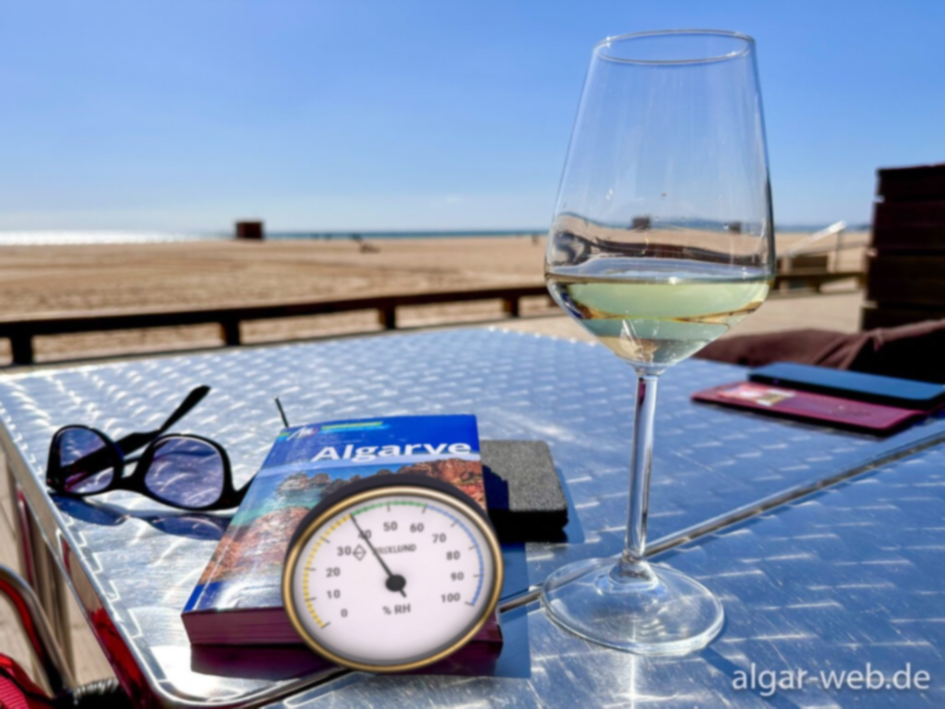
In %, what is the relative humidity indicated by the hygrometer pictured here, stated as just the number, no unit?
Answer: 40
